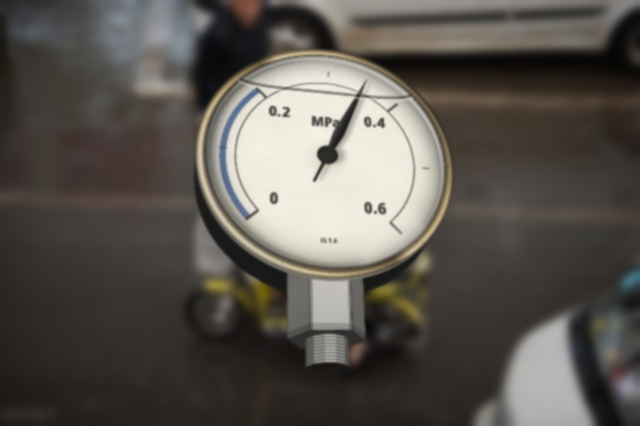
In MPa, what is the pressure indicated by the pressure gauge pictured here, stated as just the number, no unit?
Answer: 0.35
